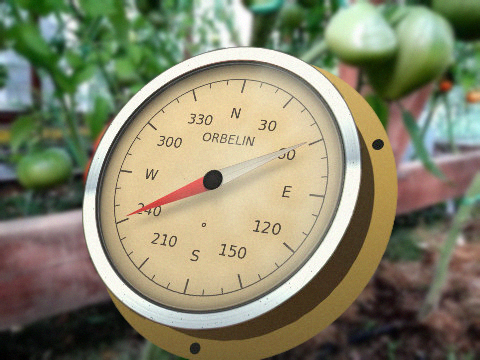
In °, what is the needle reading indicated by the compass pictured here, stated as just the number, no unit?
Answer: 240
